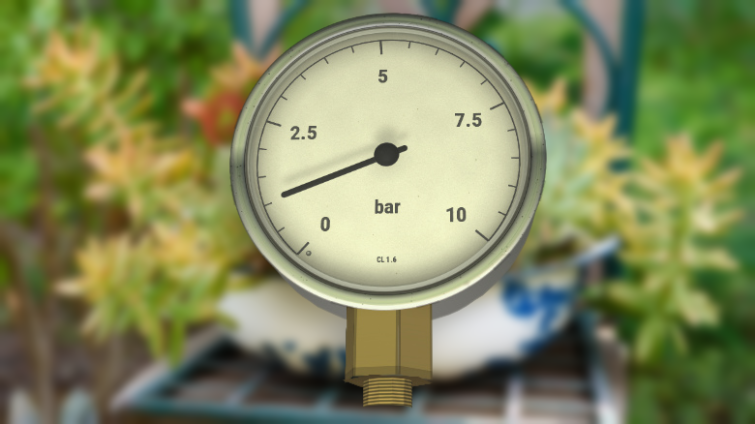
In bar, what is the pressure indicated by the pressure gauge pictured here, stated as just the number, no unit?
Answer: 1
